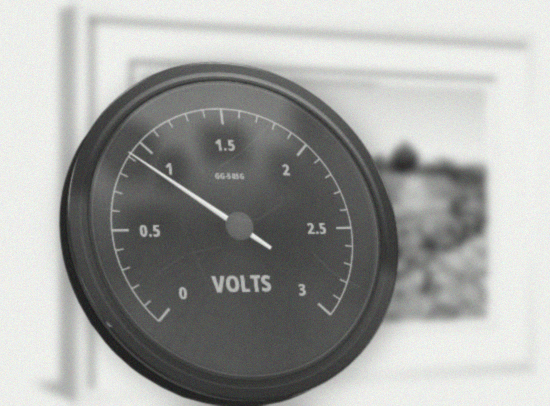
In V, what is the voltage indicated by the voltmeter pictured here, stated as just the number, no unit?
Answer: 0.9
